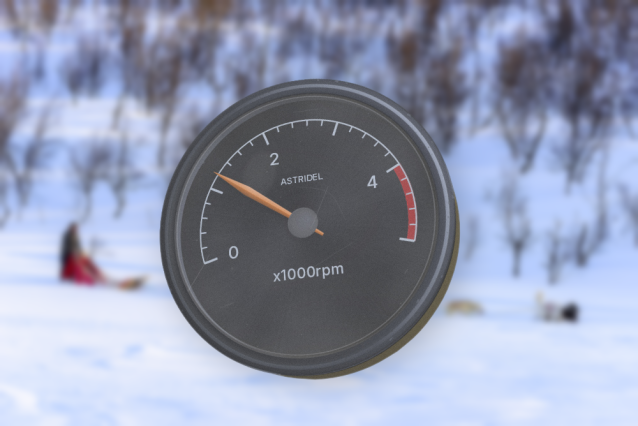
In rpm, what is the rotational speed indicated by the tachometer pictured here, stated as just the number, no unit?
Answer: 1200
